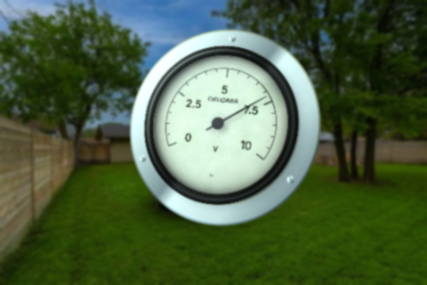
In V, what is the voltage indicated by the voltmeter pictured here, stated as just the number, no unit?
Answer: 7.25
